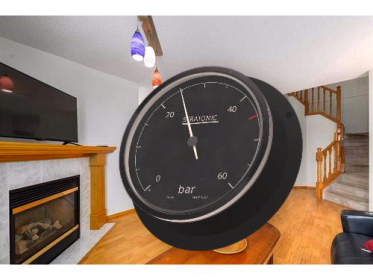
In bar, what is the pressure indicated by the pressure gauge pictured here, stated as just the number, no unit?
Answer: 25
